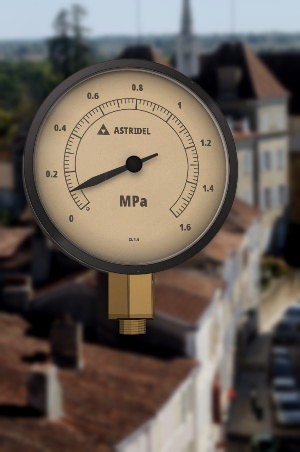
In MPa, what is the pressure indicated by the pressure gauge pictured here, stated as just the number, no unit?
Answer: 0.1
